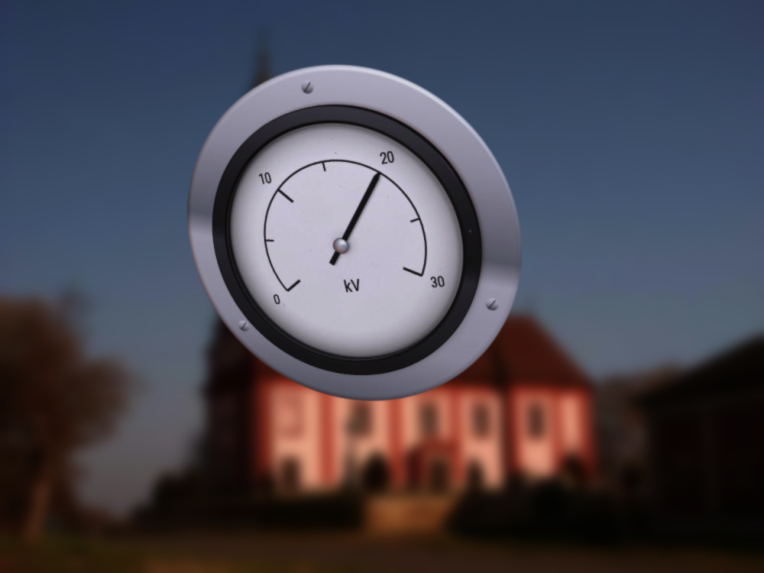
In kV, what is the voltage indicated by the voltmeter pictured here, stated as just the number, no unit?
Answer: 20
